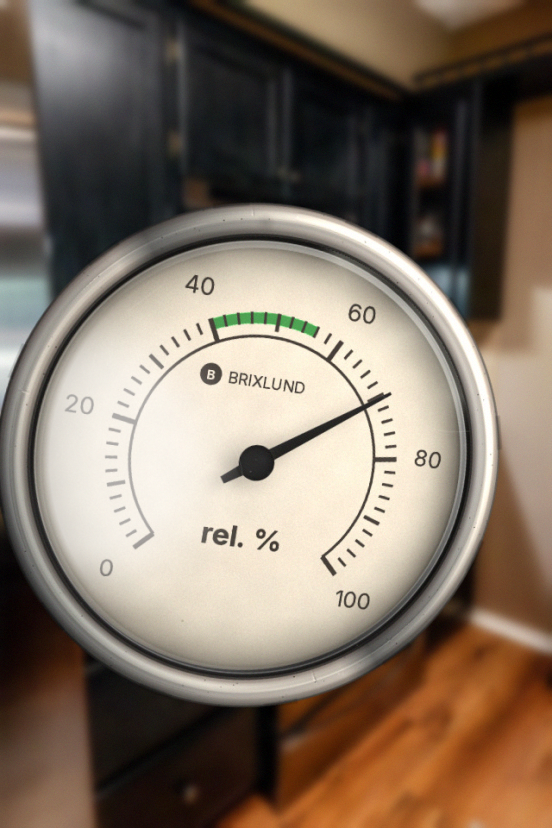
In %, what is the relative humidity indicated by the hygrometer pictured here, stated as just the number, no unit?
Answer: 70
